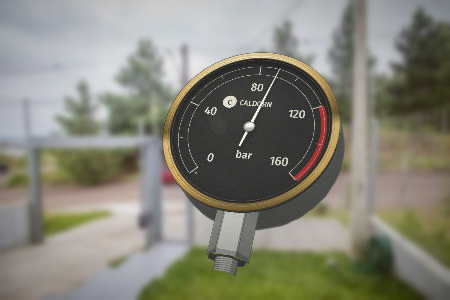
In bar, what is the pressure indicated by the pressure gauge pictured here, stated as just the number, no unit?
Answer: 90
